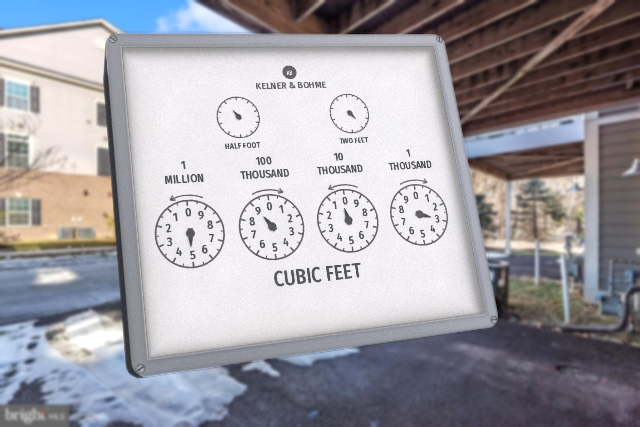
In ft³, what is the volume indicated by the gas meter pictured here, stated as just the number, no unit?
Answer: 490300
